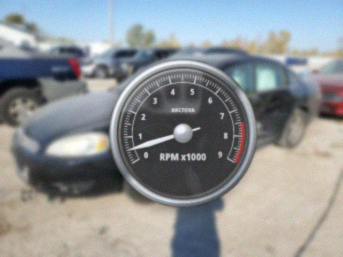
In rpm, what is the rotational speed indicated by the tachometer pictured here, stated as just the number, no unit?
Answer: 500
